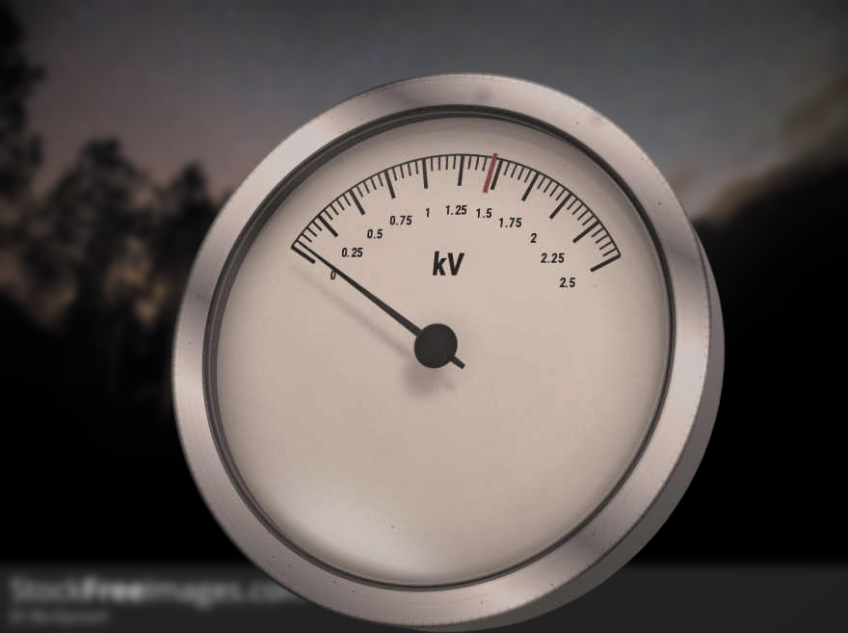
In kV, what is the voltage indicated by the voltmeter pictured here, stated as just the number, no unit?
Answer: 0.05
